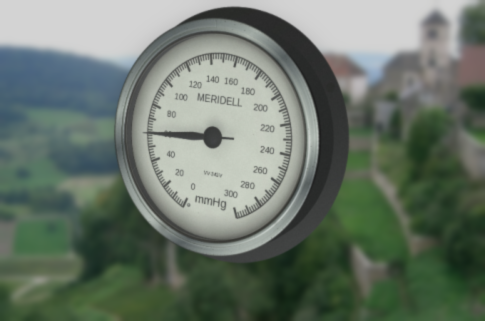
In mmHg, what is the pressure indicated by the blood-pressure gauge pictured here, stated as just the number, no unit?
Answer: 60
